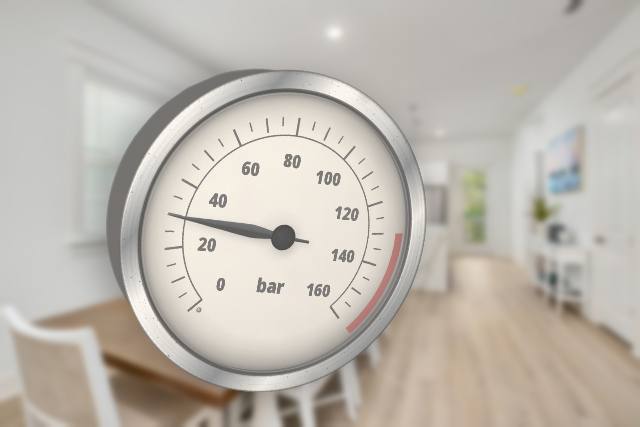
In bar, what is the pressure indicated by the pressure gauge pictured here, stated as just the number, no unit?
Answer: 30
